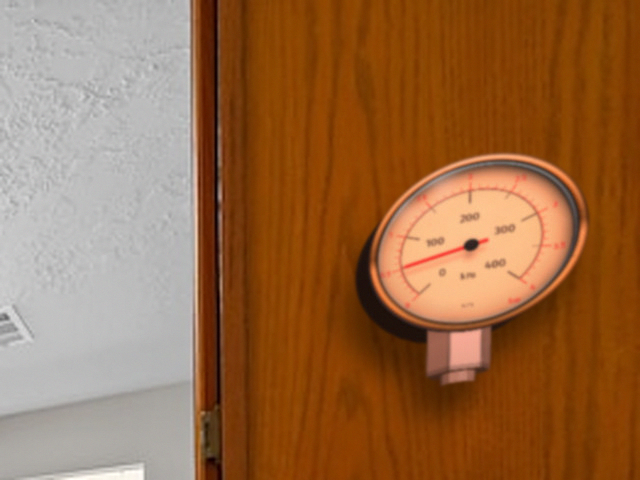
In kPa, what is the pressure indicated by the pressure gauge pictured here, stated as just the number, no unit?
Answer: 50
